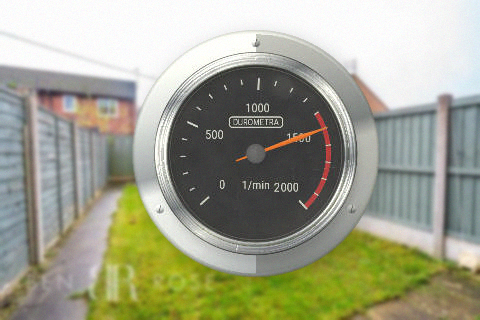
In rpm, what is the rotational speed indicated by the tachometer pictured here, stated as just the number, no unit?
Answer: 1500
